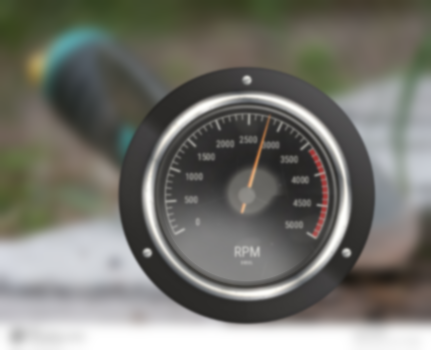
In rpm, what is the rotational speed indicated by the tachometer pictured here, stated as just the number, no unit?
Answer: 2800
